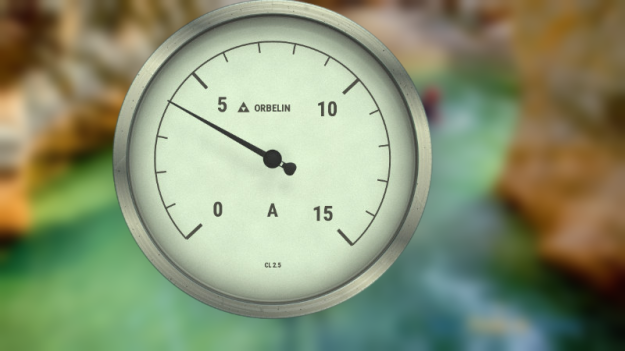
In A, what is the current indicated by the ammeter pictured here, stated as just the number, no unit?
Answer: 4
